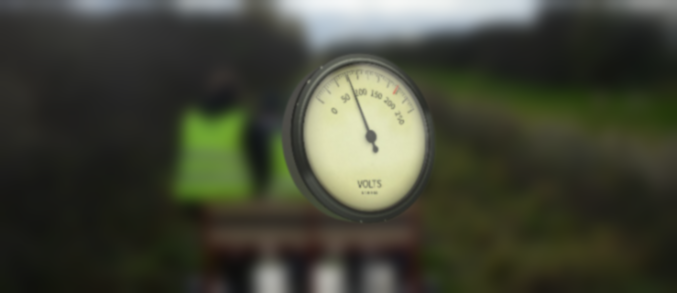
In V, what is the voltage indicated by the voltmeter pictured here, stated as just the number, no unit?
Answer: 75
